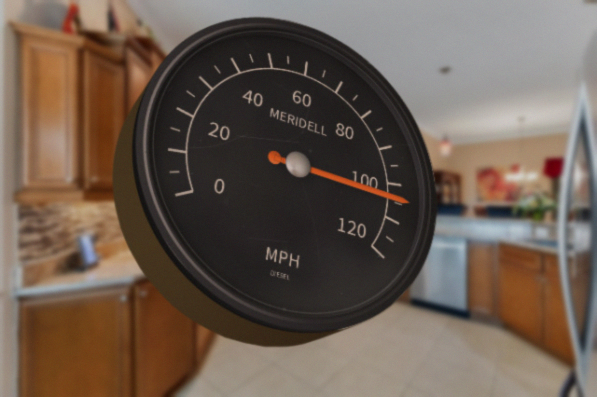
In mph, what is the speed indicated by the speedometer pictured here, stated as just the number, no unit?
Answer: 105
